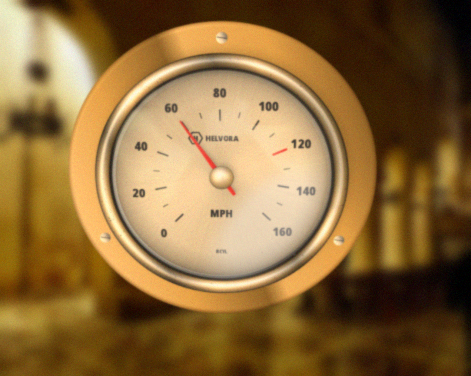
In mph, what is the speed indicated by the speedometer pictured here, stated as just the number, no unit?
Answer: 60
